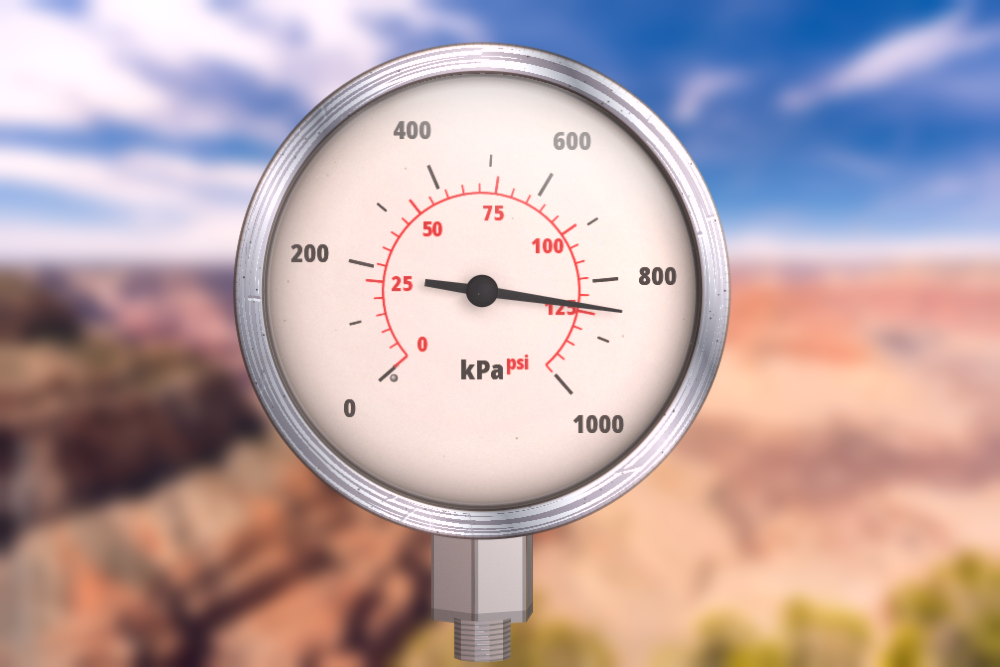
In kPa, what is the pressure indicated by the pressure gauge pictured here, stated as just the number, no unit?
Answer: 850
